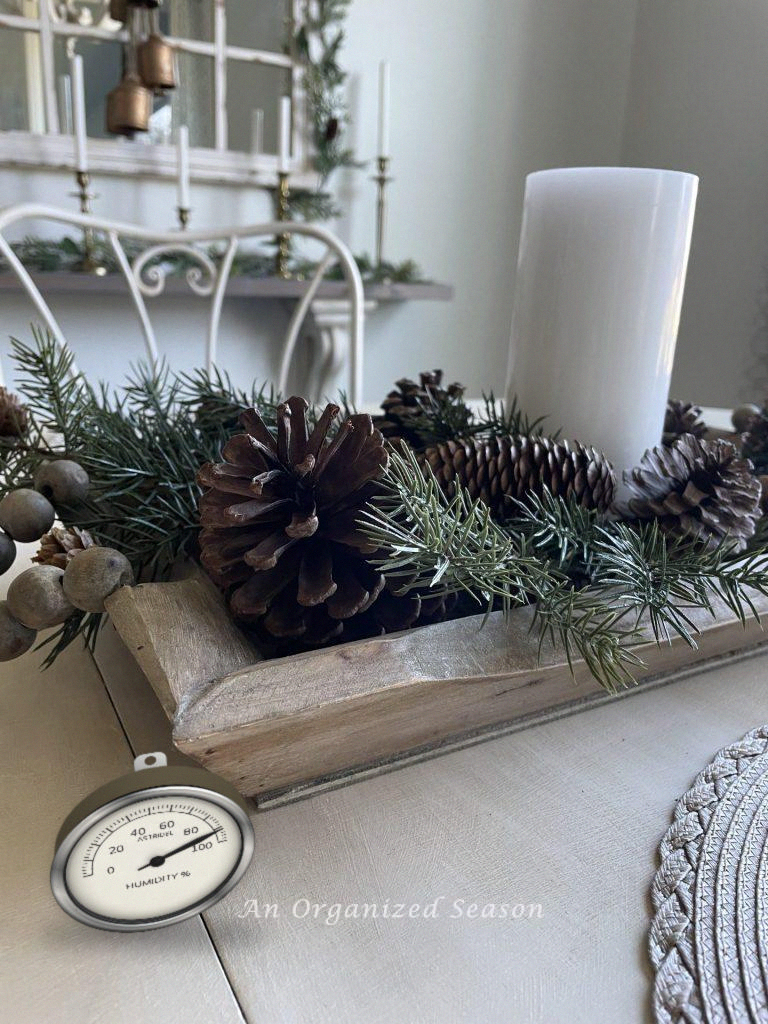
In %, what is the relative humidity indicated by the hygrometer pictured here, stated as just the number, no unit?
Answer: 90
